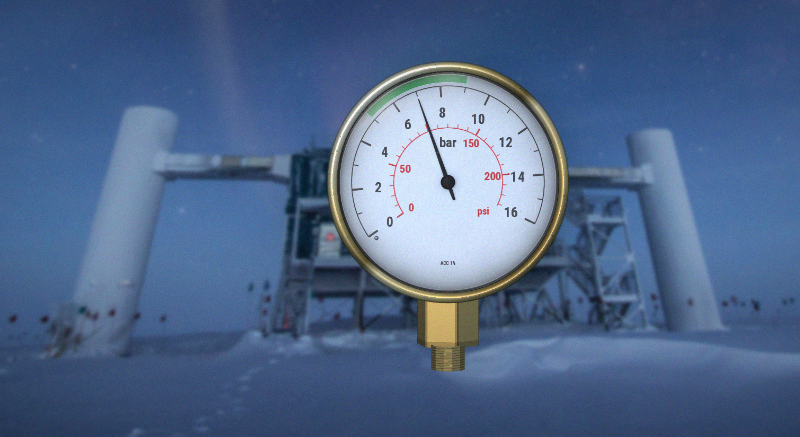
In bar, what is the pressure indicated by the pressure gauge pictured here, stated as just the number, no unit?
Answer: 7
